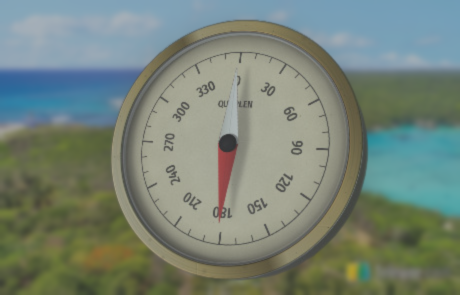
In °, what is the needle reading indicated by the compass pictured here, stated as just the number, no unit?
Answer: 180
